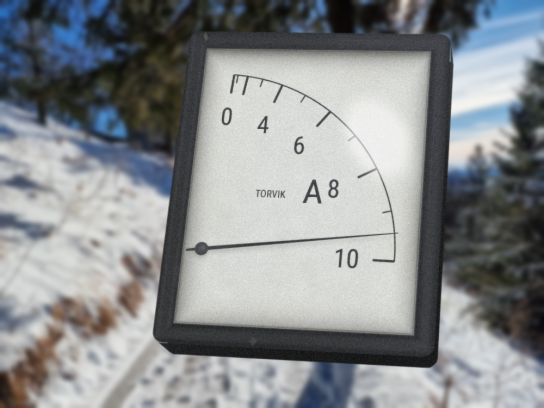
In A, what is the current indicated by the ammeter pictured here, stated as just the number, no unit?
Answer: 9.5
